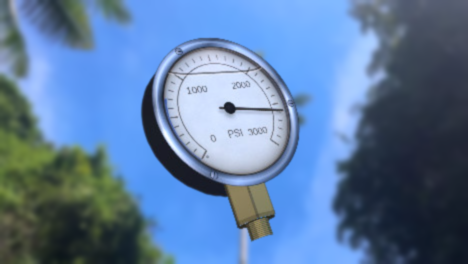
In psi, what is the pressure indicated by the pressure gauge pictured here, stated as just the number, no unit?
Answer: 2600
